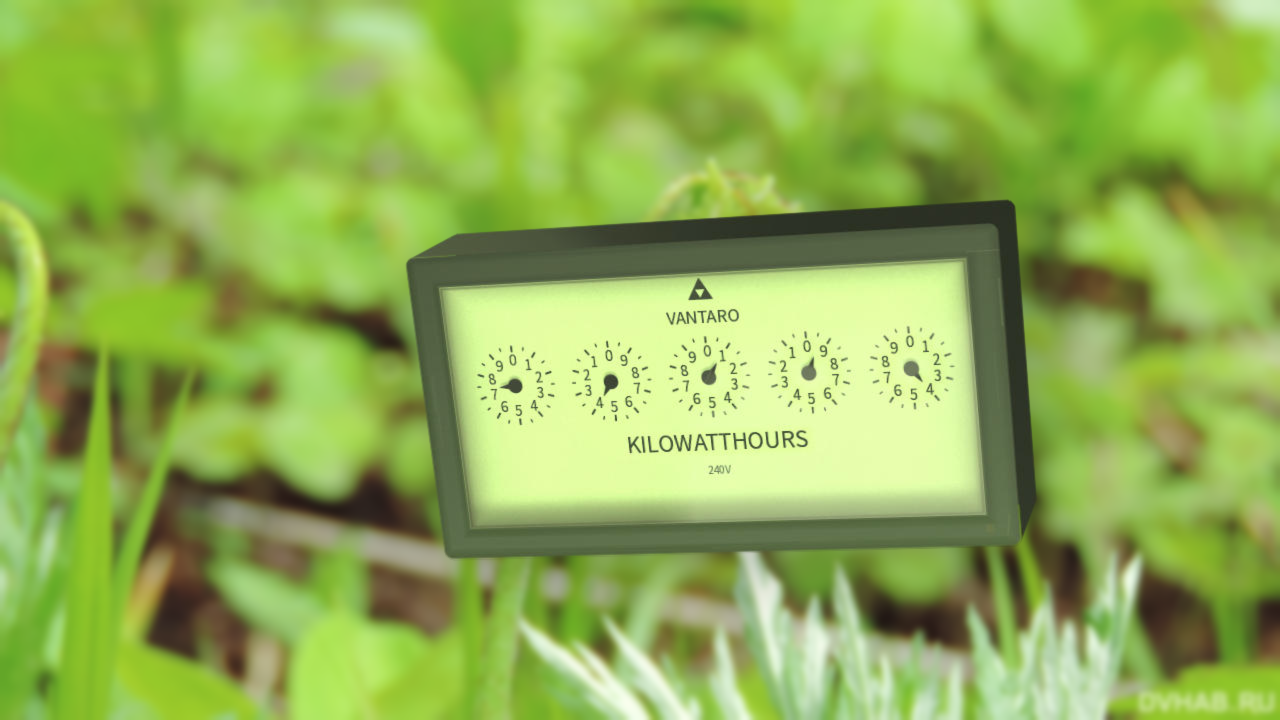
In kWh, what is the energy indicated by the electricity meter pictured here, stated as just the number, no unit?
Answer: 74094
